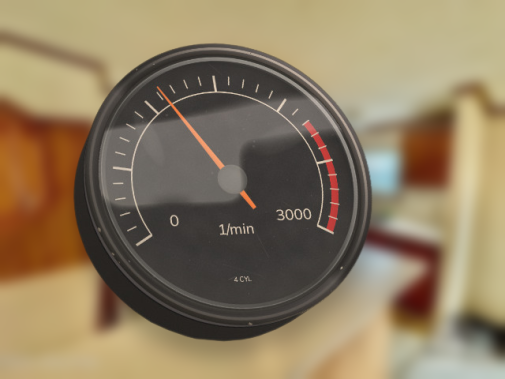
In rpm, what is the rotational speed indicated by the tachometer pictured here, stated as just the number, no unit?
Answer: 1100
